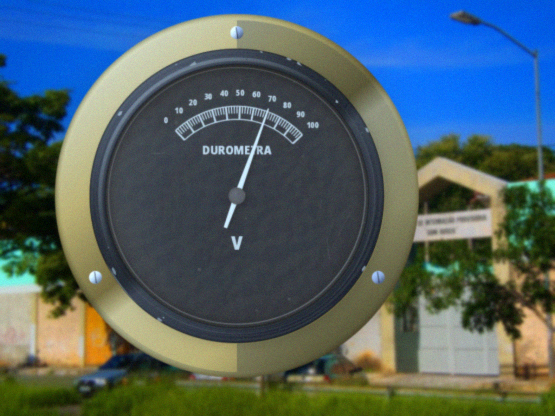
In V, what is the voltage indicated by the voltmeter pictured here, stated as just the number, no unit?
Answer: 70
